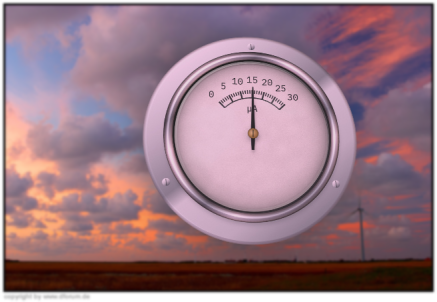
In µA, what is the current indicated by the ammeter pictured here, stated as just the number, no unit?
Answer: 15
